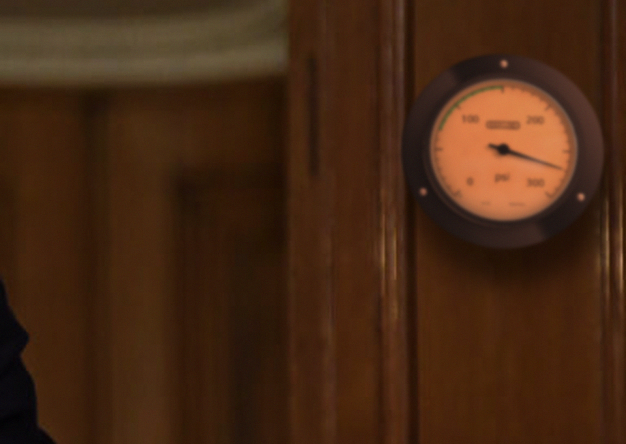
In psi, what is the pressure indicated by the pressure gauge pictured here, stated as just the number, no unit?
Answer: 270
